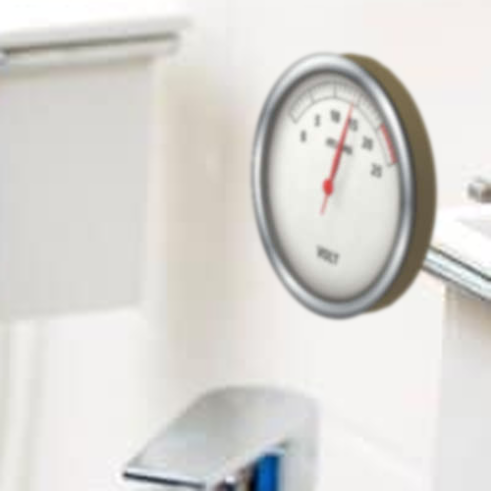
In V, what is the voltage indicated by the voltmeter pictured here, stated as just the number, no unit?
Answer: 15
